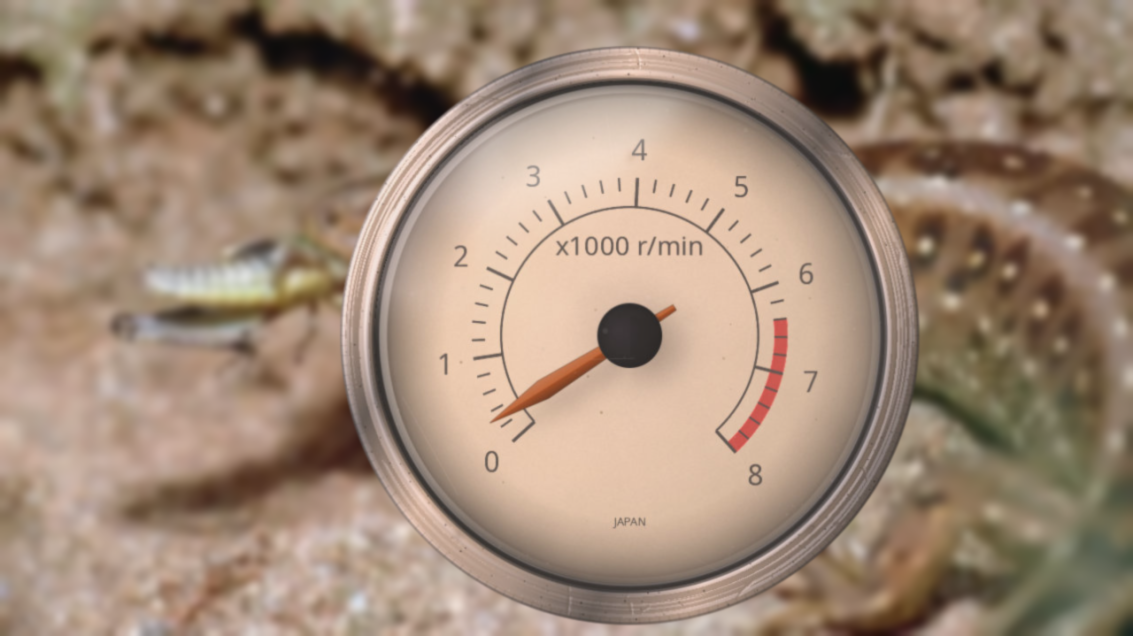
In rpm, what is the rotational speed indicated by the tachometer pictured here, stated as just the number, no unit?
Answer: 300
